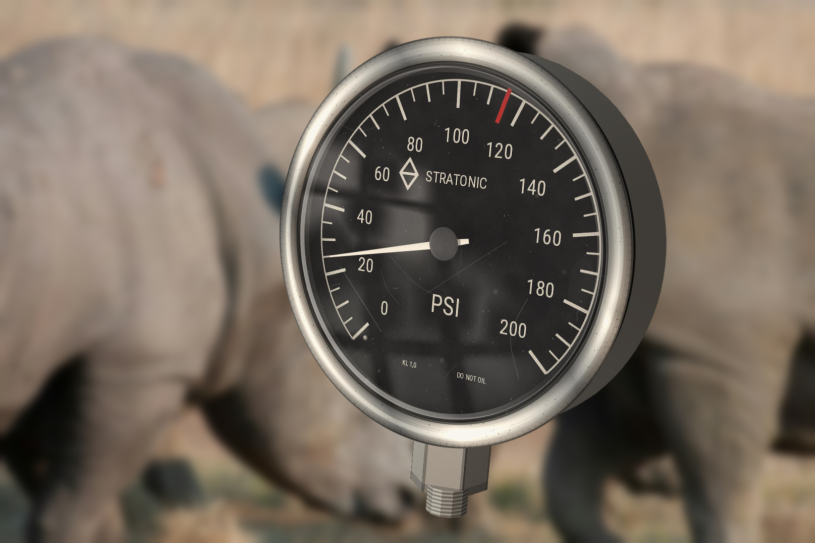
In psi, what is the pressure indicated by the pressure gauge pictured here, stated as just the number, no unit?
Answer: 25
